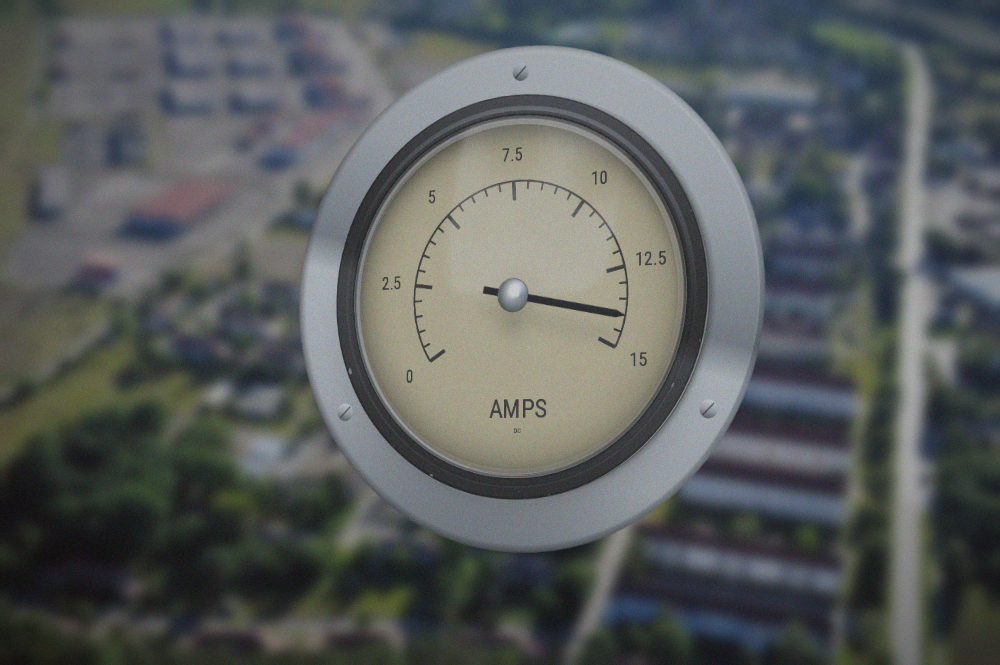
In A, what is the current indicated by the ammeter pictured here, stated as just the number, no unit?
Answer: 14
